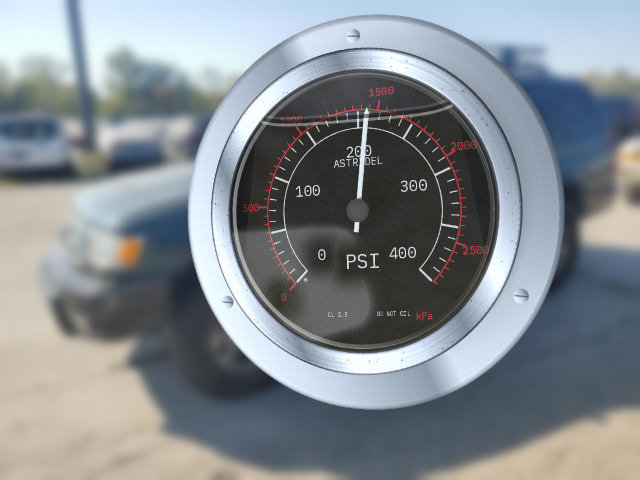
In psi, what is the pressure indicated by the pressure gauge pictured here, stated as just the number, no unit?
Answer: 210
